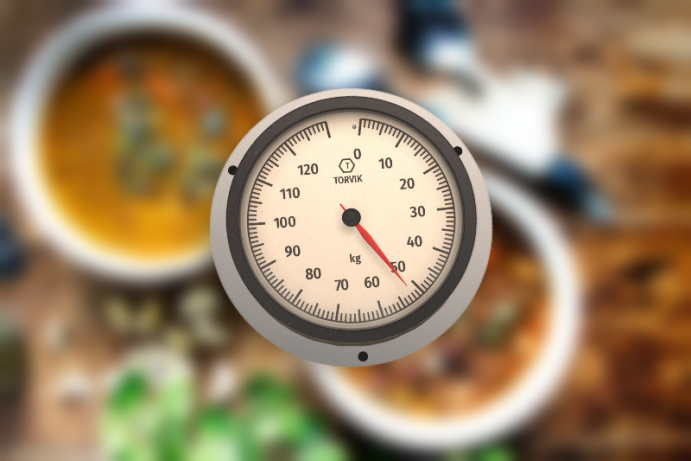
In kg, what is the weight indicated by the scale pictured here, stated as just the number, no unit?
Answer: 52
